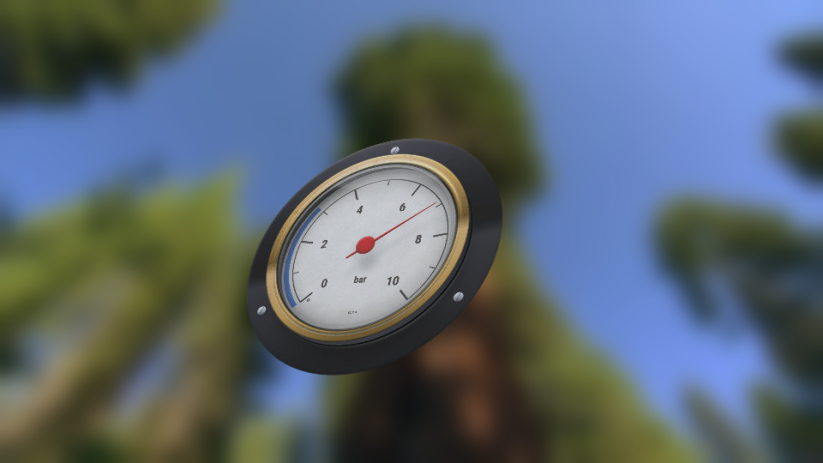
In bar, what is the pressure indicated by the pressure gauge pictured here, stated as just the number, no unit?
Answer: 7
